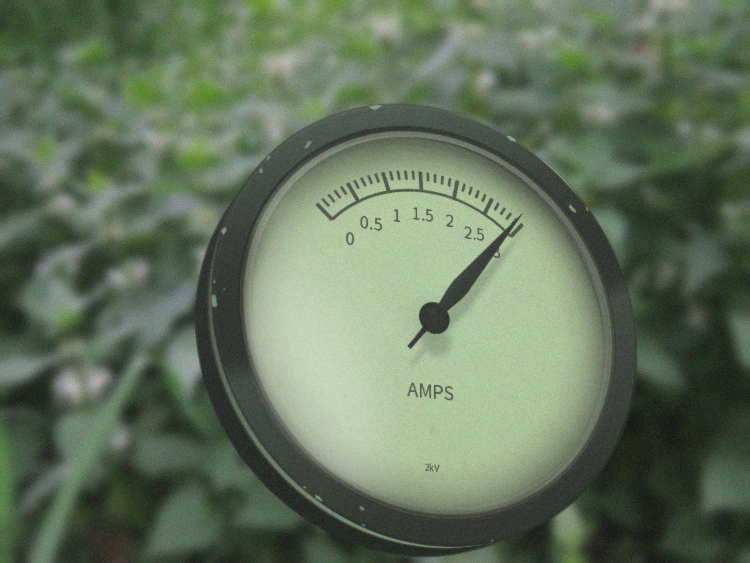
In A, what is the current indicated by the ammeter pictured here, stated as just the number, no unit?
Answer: 2.9
